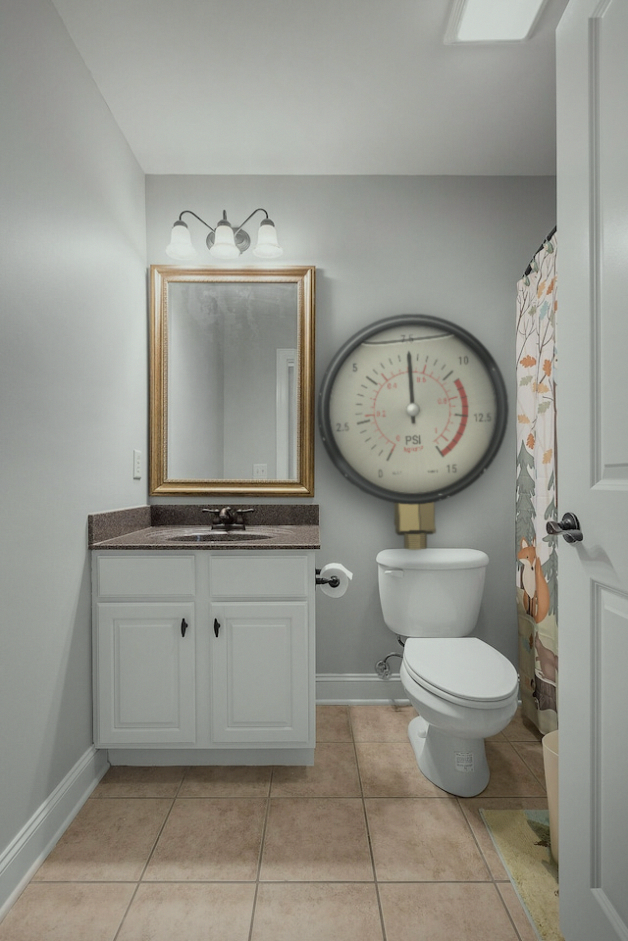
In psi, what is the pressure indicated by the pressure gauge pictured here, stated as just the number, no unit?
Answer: 7.5
